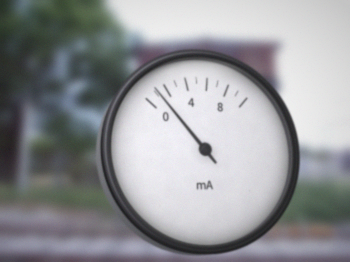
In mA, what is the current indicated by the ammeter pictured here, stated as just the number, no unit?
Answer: 1
